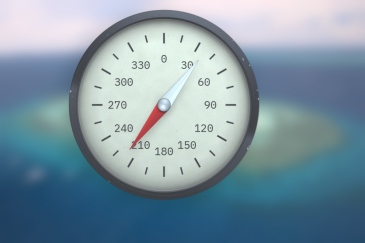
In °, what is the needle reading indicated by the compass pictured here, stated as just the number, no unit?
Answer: 217.5
